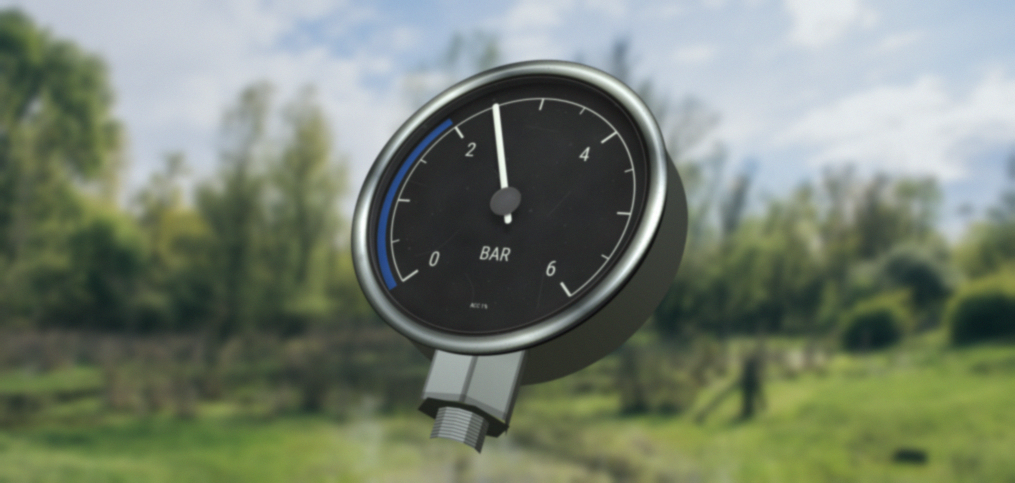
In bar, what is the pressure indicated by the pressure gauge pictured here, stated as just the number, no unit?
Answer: 2.5
